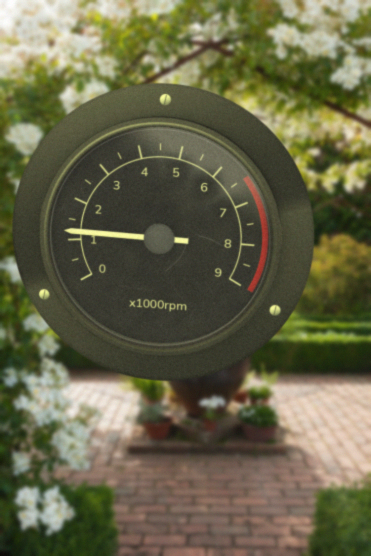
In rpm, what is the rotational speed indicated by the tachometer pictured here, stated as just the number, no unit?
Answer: 1250
